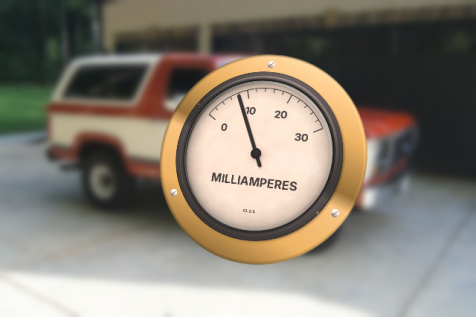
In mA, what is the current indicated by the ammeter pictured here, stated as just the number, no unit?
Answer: 8
